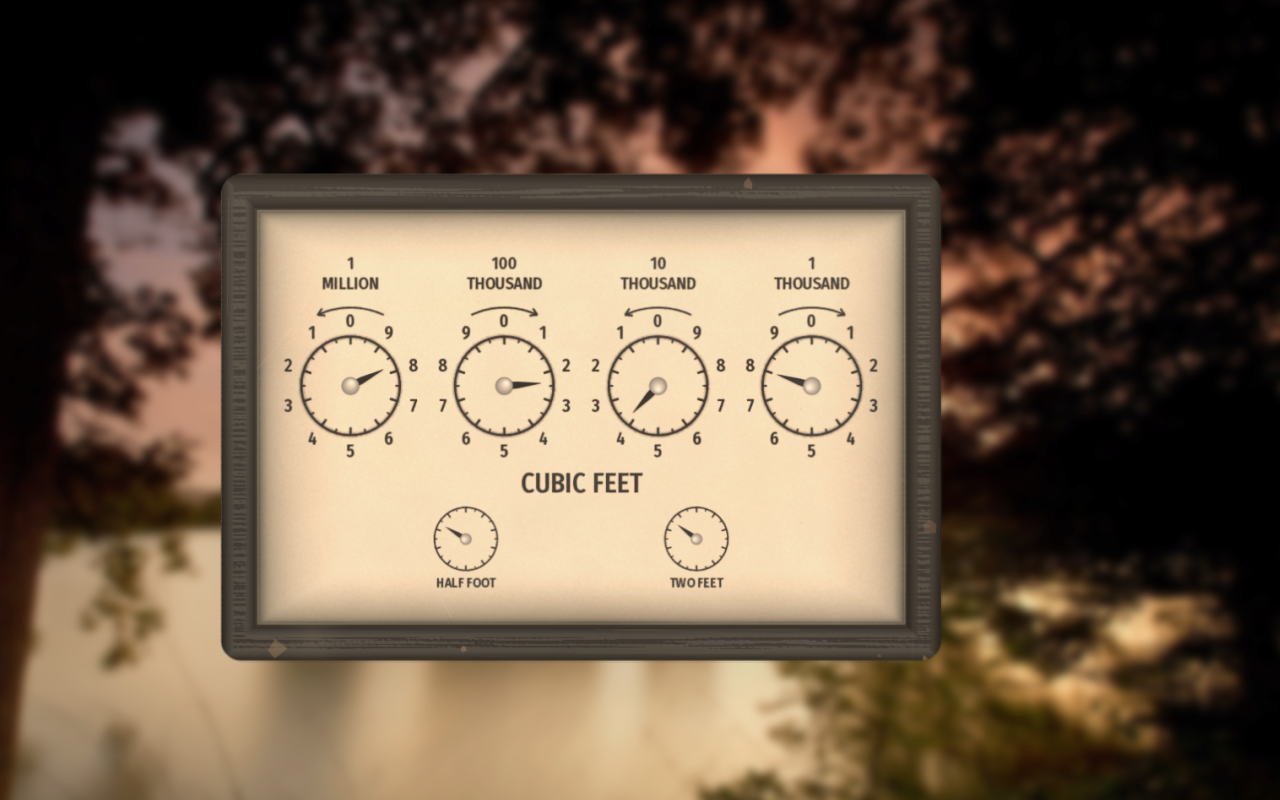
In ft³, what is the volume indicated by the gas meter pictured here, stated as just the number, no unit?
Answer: 823800
